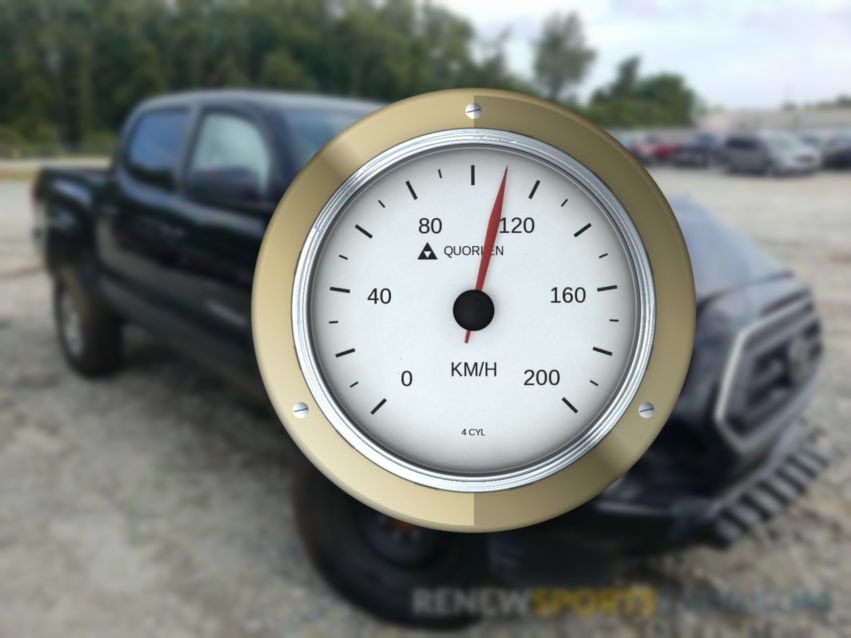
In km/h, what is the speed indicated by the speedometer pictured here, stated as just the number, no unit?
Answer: 110
